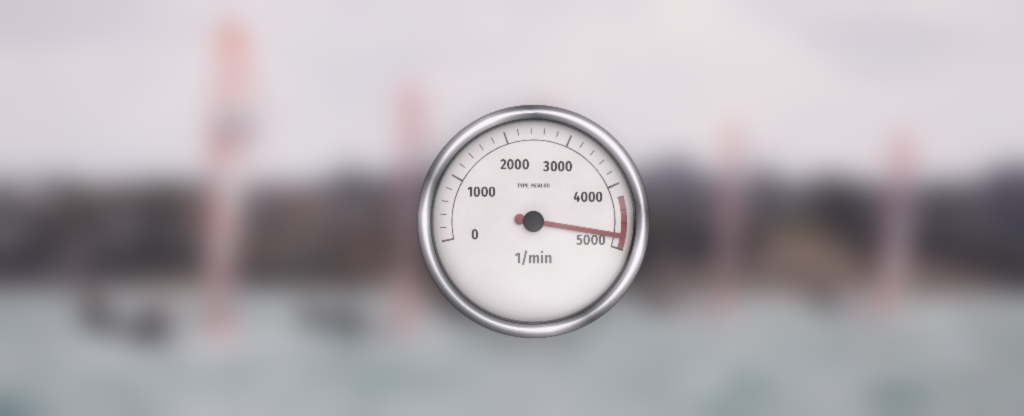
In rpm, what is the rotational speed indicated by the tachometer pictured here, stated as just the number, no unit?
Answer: 4800
